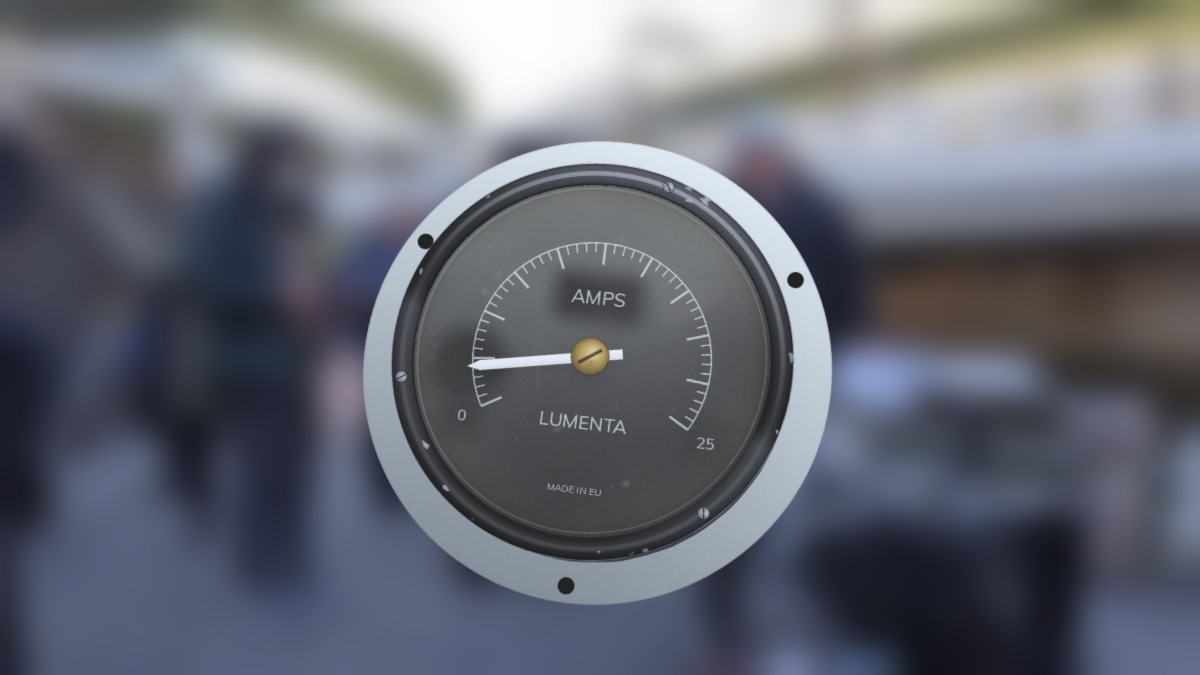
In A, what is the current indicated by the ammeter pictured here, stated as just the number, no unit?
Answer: 2
